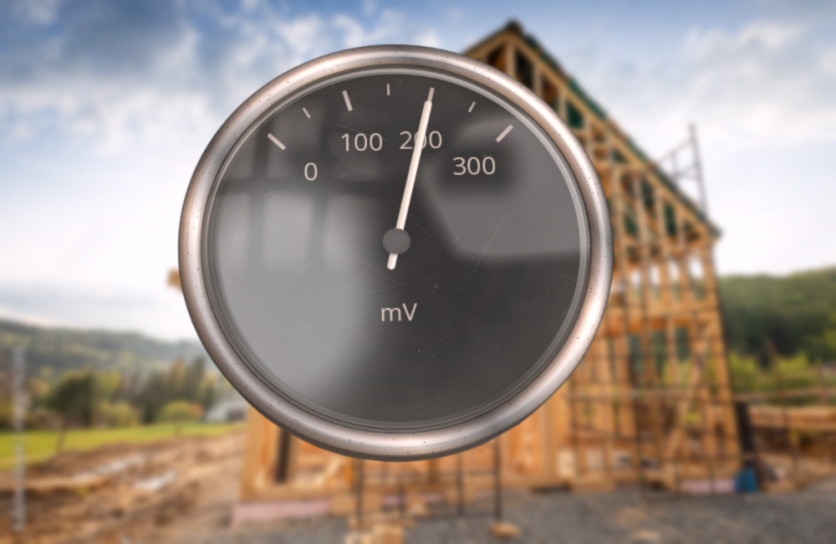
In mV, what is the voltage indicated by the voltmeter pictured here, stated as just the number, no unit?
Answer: 200
